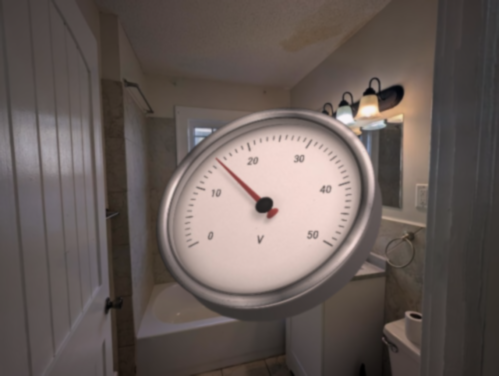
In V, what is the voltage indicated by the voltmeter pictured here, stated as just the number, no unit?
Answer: 15
